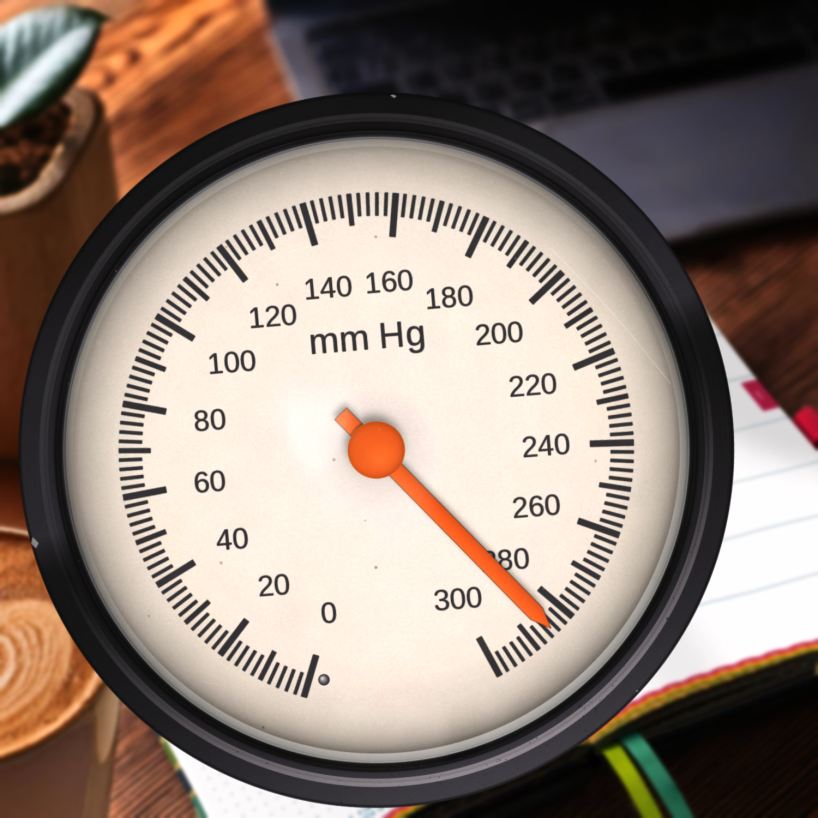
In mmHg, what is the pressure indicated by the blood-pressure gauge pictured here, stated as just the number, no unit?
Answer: 285
